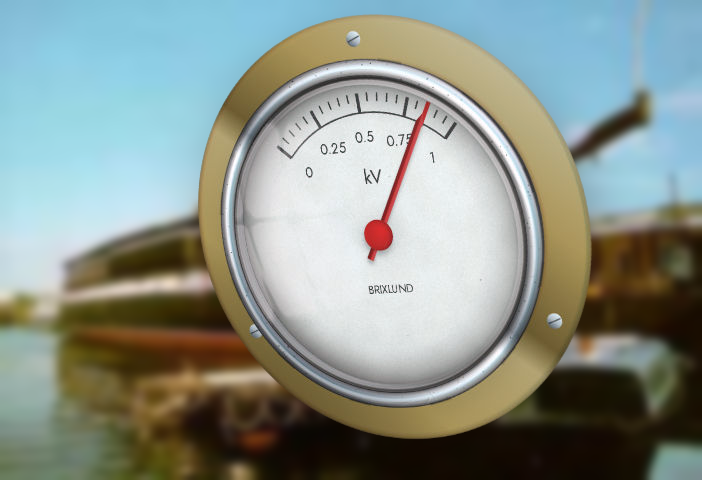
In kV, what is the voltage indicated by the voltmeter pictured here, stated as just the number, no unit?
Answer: 0.85
